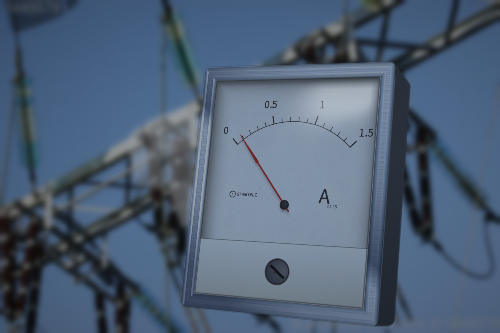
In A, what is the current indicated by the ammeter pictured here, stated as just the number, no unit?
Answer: 0.1
